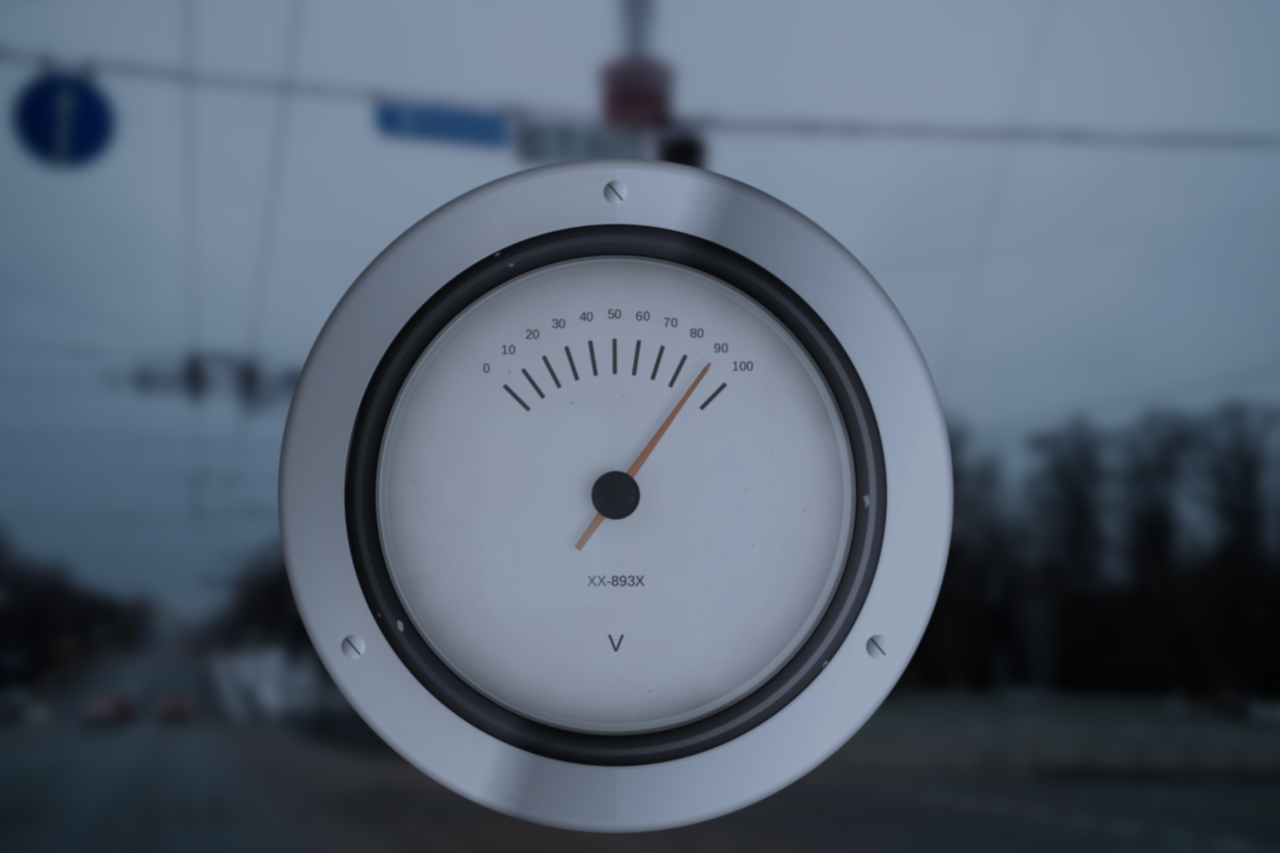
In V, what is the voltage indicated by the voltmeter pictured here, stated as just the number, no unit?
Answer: 90
